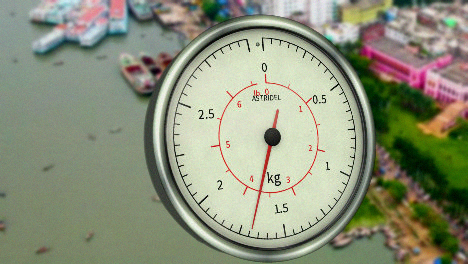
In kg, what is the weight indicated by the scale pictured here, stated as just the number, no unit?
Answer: 1.7
